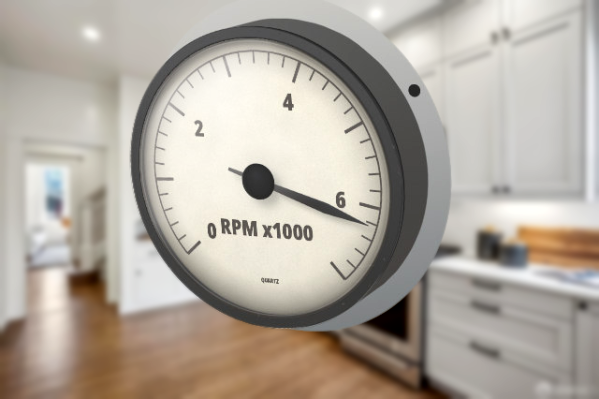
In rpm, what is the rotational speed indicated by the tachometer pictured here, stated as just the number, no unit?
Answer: 6200
